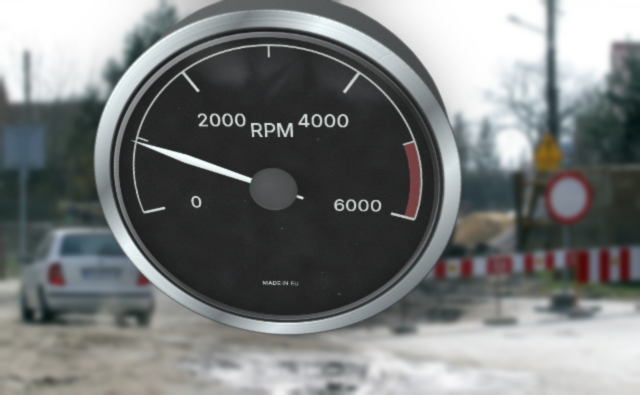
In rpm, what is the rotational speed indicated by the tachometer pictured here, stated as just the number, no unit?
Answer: 1000
